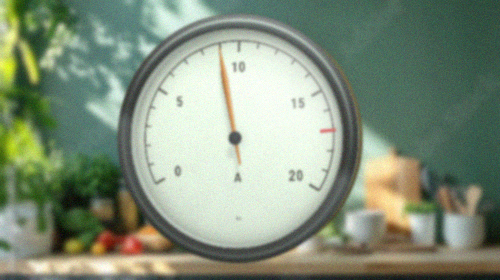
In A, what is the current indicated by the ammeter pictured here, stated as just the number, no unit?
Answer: 9
